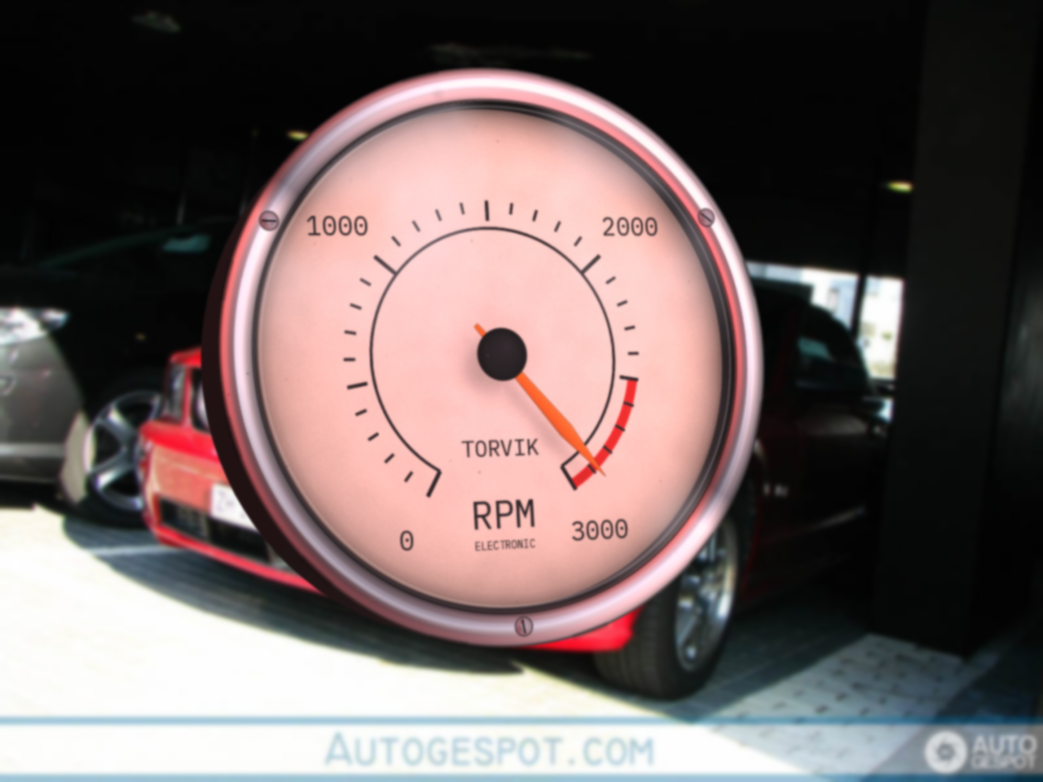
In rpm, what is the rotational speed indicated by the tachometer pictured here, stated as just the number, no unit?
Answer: 2900
